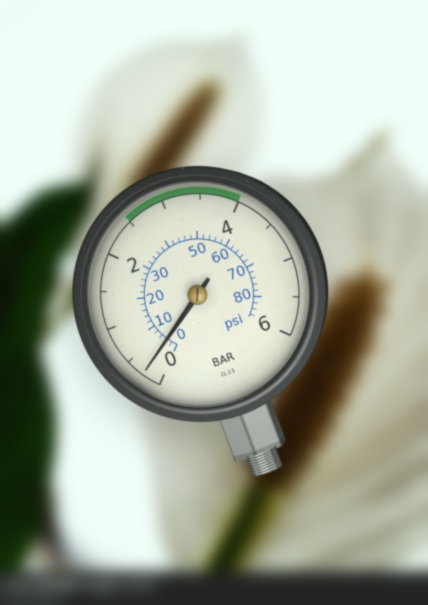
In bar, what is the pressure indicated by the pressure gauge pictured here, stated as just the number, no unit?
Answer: 0.25
